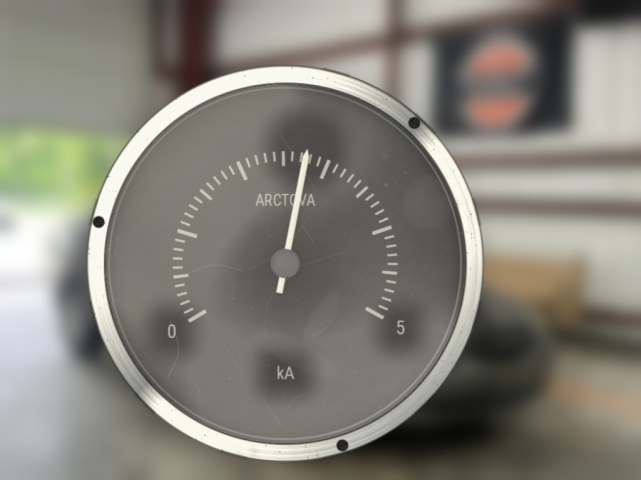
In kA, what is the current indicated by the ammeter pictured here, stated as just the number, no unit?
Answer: 2.75
